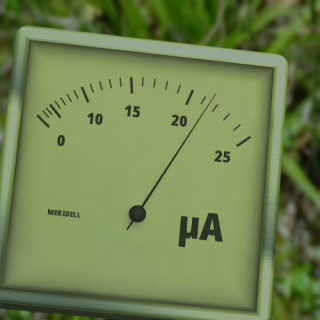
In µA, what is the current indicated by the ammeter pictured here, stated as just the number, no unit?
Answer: 21.5
